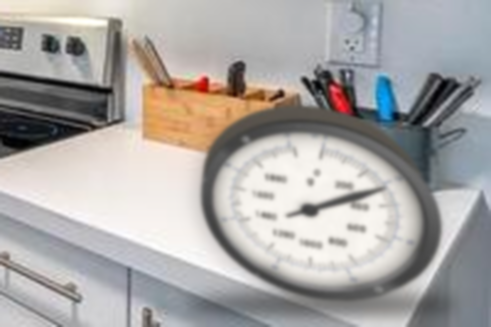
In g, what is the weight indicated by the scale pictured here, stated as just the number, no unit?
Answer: 300
